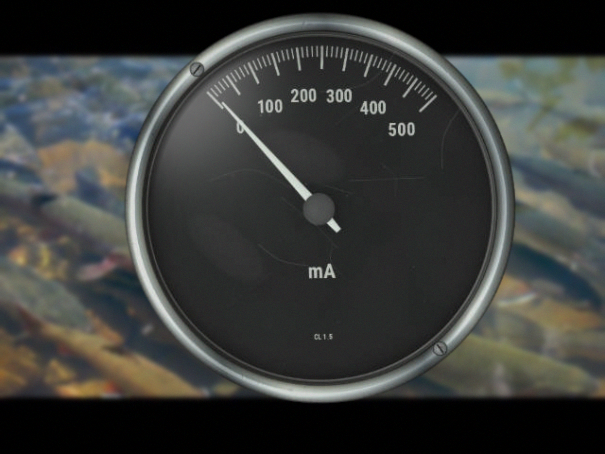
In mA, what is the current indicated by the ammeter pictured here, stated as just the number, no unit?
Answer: 10
